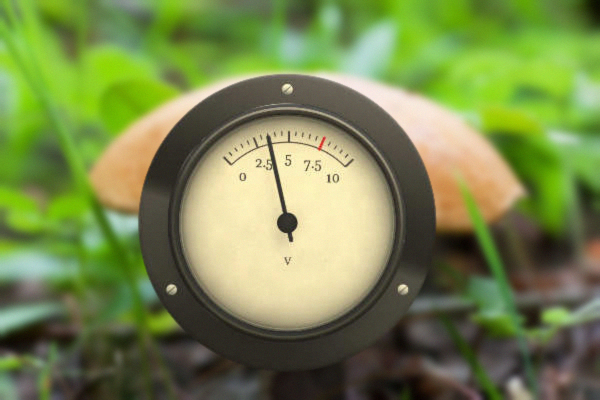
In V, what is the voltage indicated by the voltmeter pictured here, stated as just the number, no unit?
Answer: 3.5
